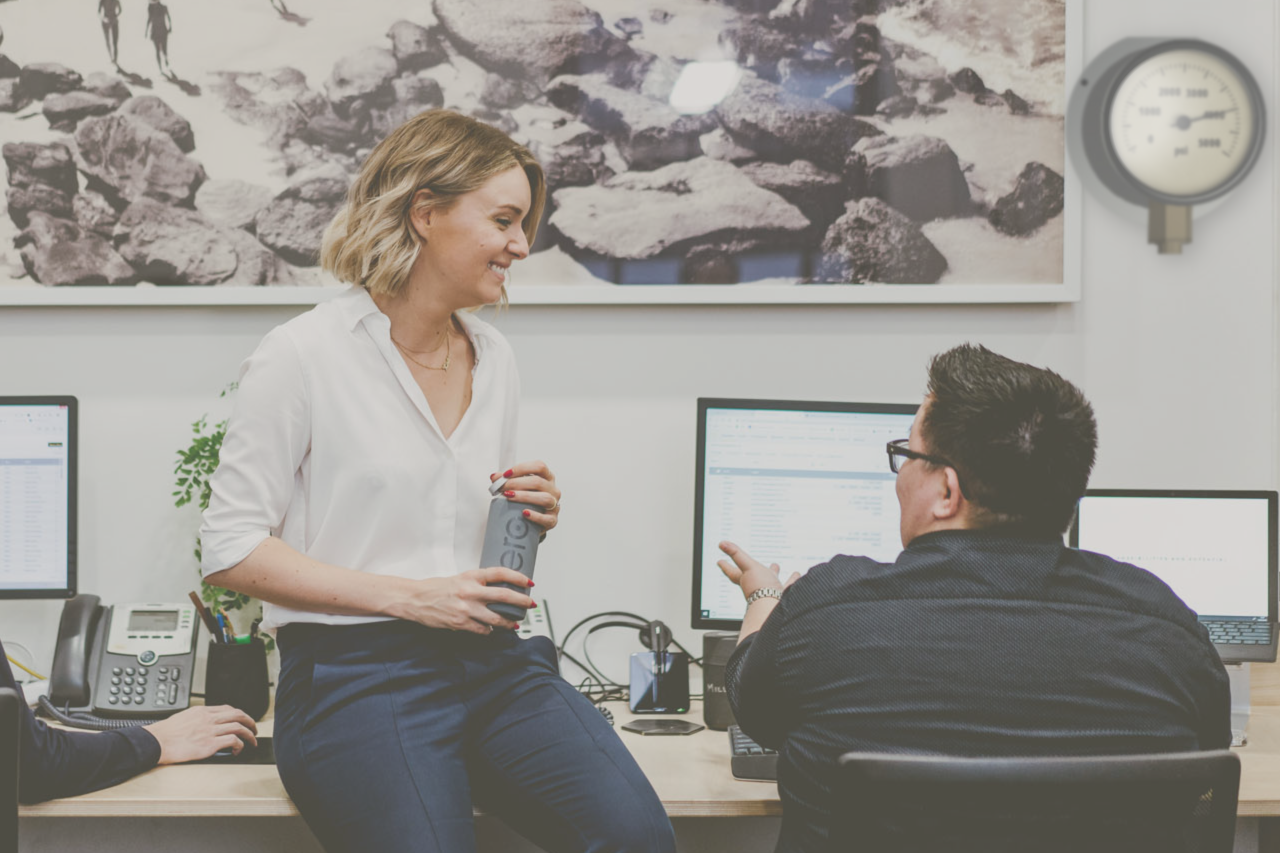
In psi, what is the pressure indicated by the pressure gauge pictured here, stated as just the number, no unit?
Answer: 4000
